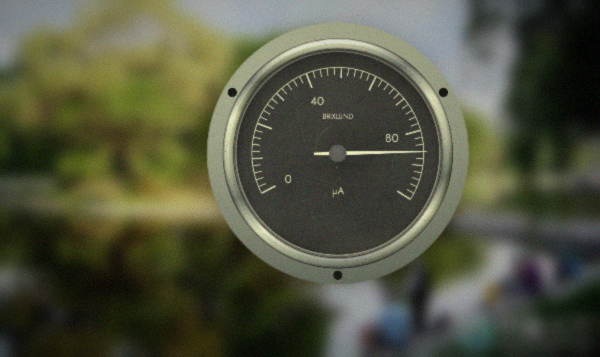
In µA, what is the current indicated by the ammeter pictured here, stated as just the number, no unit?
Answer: 86
